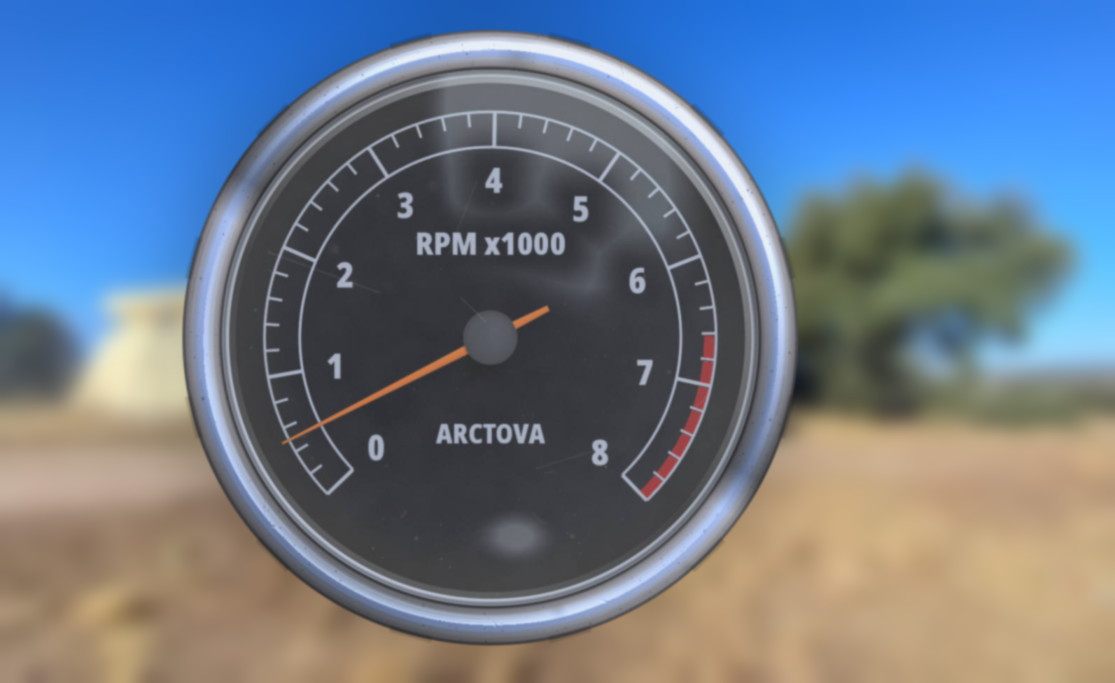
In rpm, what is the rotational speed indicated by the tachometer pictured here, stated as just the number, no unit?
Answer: 500
